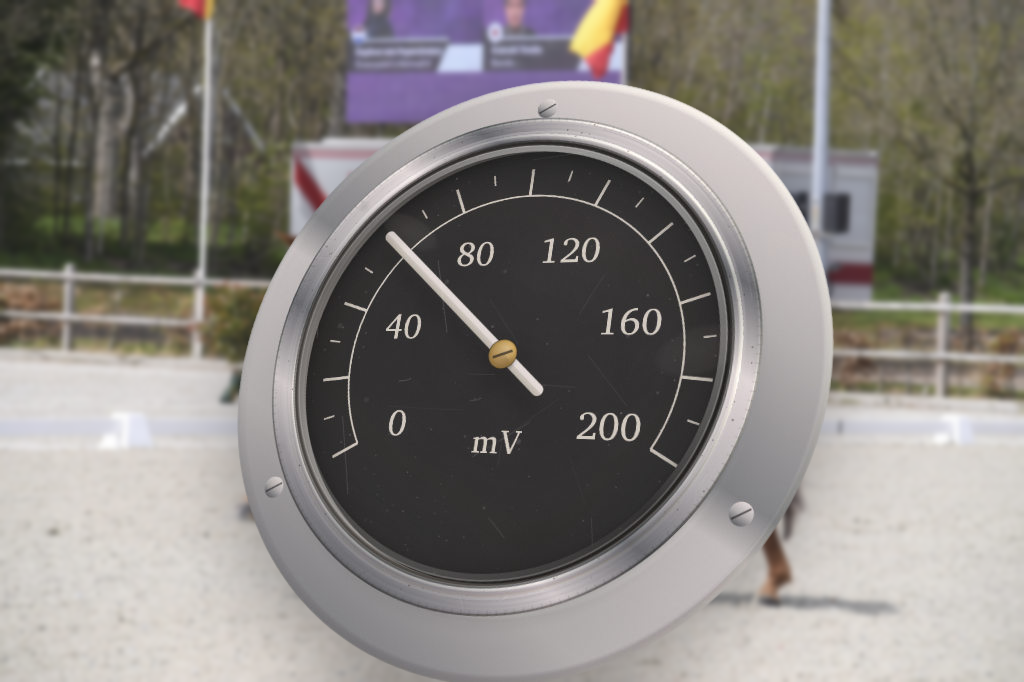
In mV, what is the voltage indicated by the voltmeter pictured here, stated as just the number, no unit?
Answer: 60
